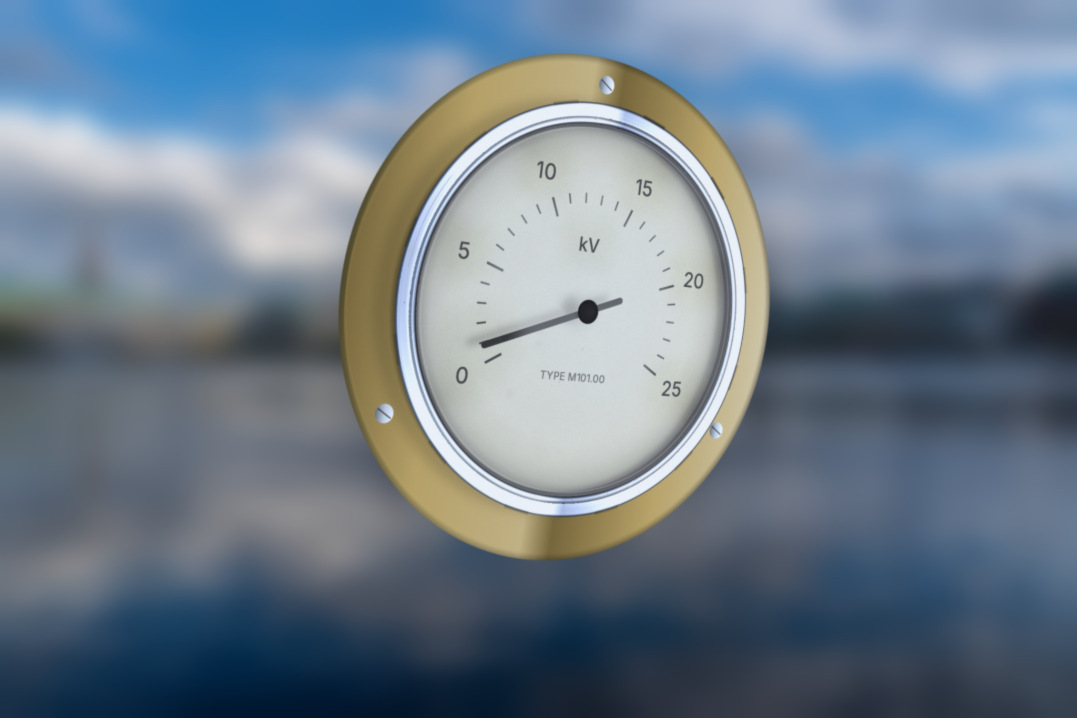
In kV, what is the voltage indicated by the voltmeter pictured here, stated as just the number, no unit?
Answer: 1
